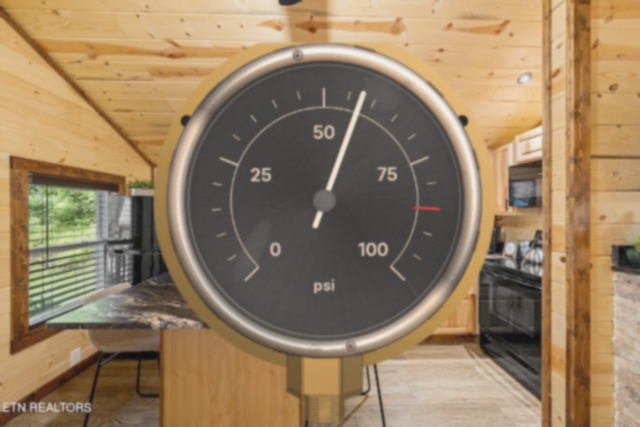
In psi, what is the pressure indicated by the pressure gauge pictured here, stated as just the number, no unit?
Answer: 57.5
